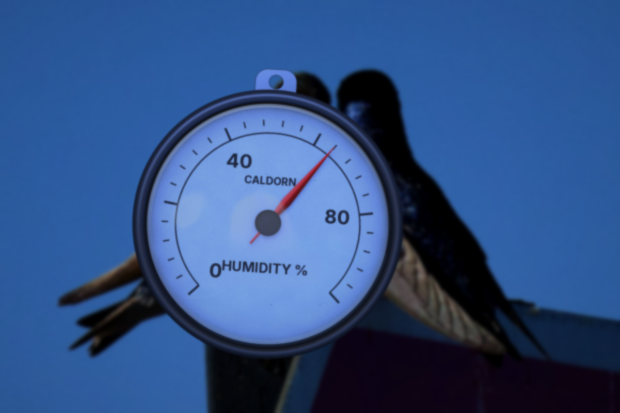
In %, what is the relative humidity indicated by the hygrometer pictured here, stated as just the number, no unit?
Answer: 64
